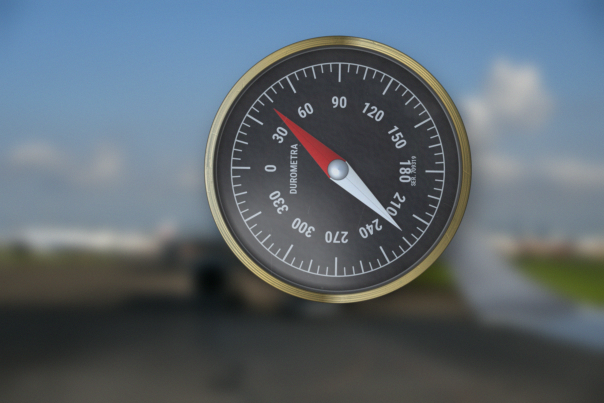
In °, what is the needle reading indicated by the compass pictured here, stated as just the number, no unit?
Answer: 42.5
